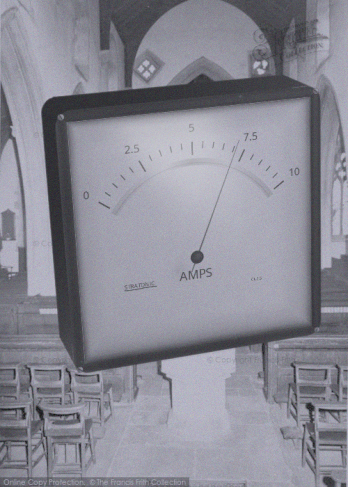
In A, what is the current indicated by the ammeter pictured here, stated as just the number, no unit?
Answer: 7
